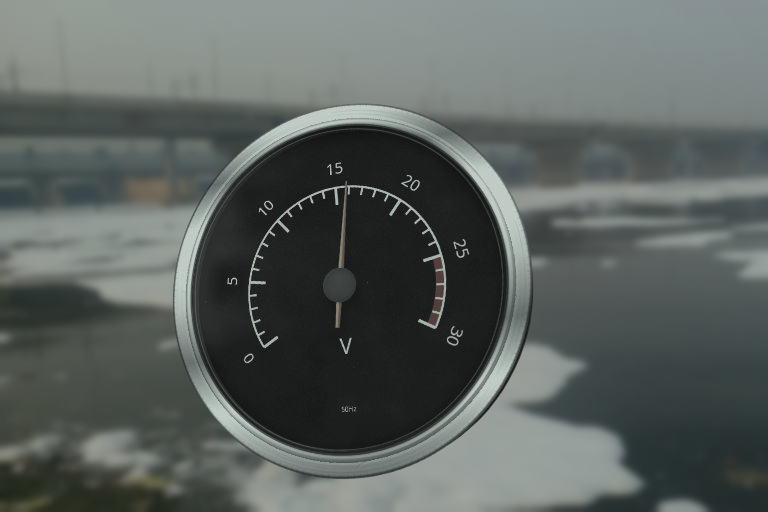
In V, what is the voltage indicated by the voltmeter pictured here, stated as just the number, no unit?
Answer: 16
